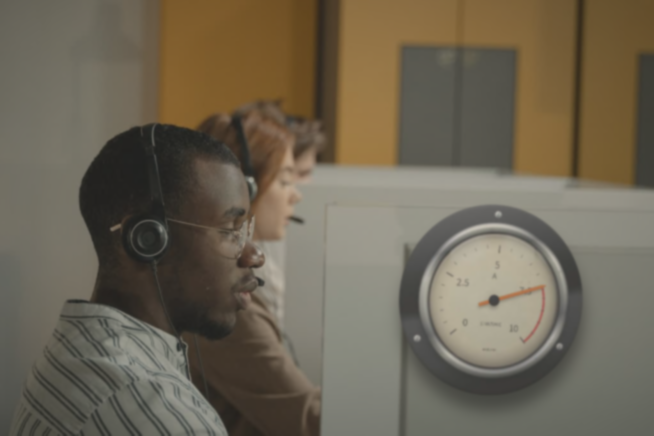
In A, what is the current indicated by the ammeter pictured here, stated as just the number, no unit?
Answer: 7.5
